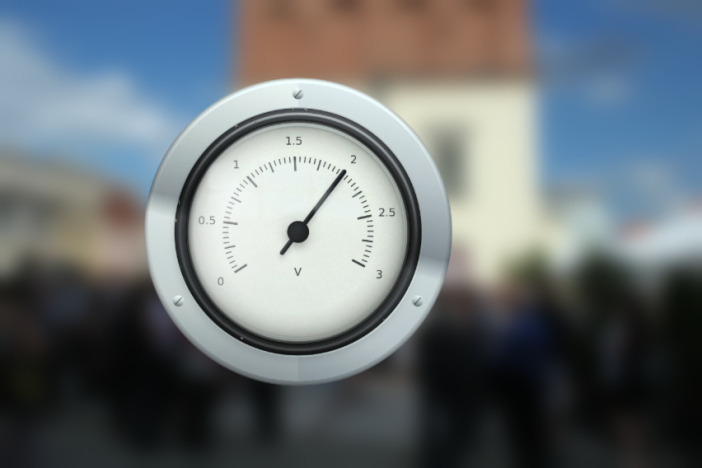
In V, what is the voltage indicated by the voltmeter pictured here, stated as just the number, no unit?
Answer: 2
